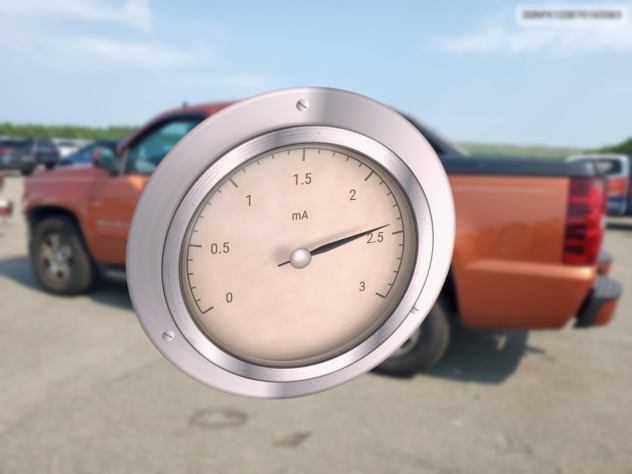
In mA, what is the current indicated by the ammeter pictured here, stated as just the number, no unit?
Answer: 2.4
